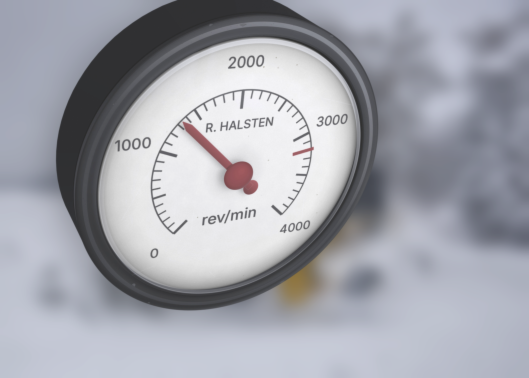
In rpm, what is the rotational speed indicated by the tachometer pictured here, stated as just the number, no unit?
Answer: 1350
